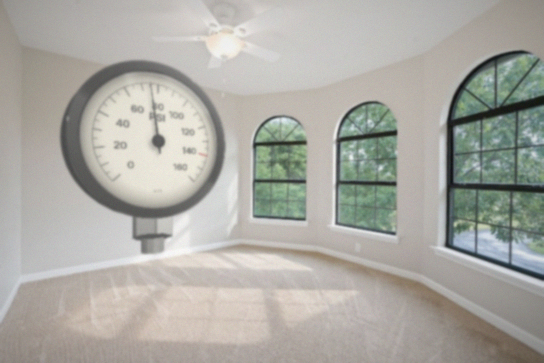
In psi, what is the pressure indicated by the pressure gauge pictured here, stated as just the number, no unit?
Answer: 75
